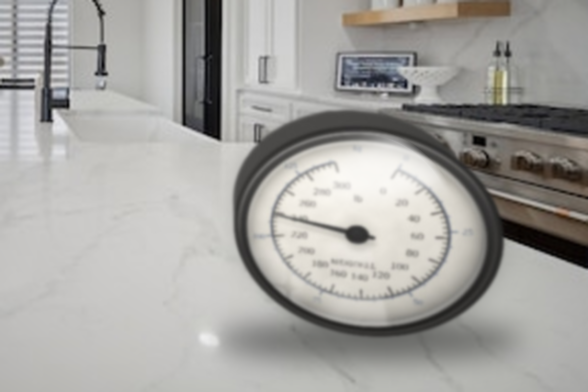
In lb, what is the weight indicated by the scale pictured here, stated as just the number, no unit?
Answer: 240
